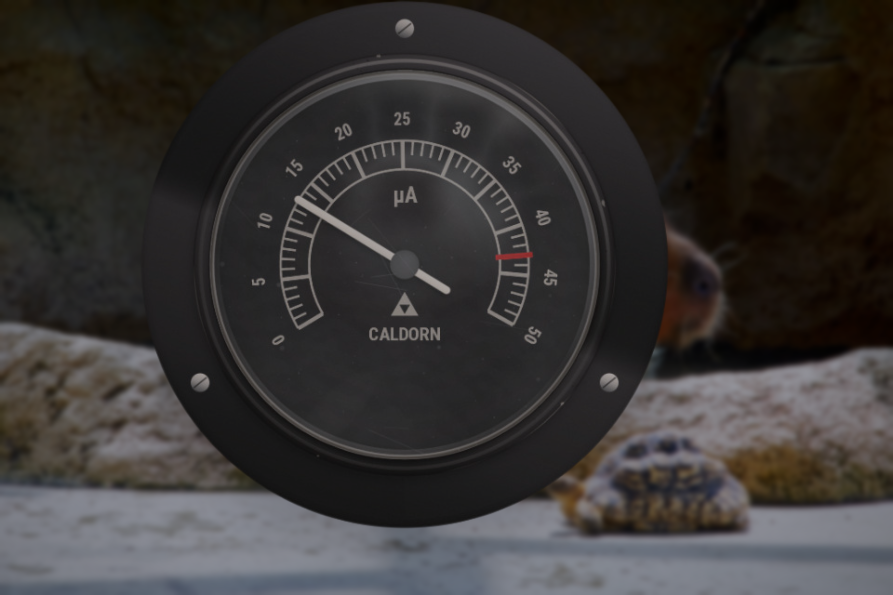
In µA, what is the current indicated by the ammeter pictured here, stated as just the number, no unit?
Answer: 13
